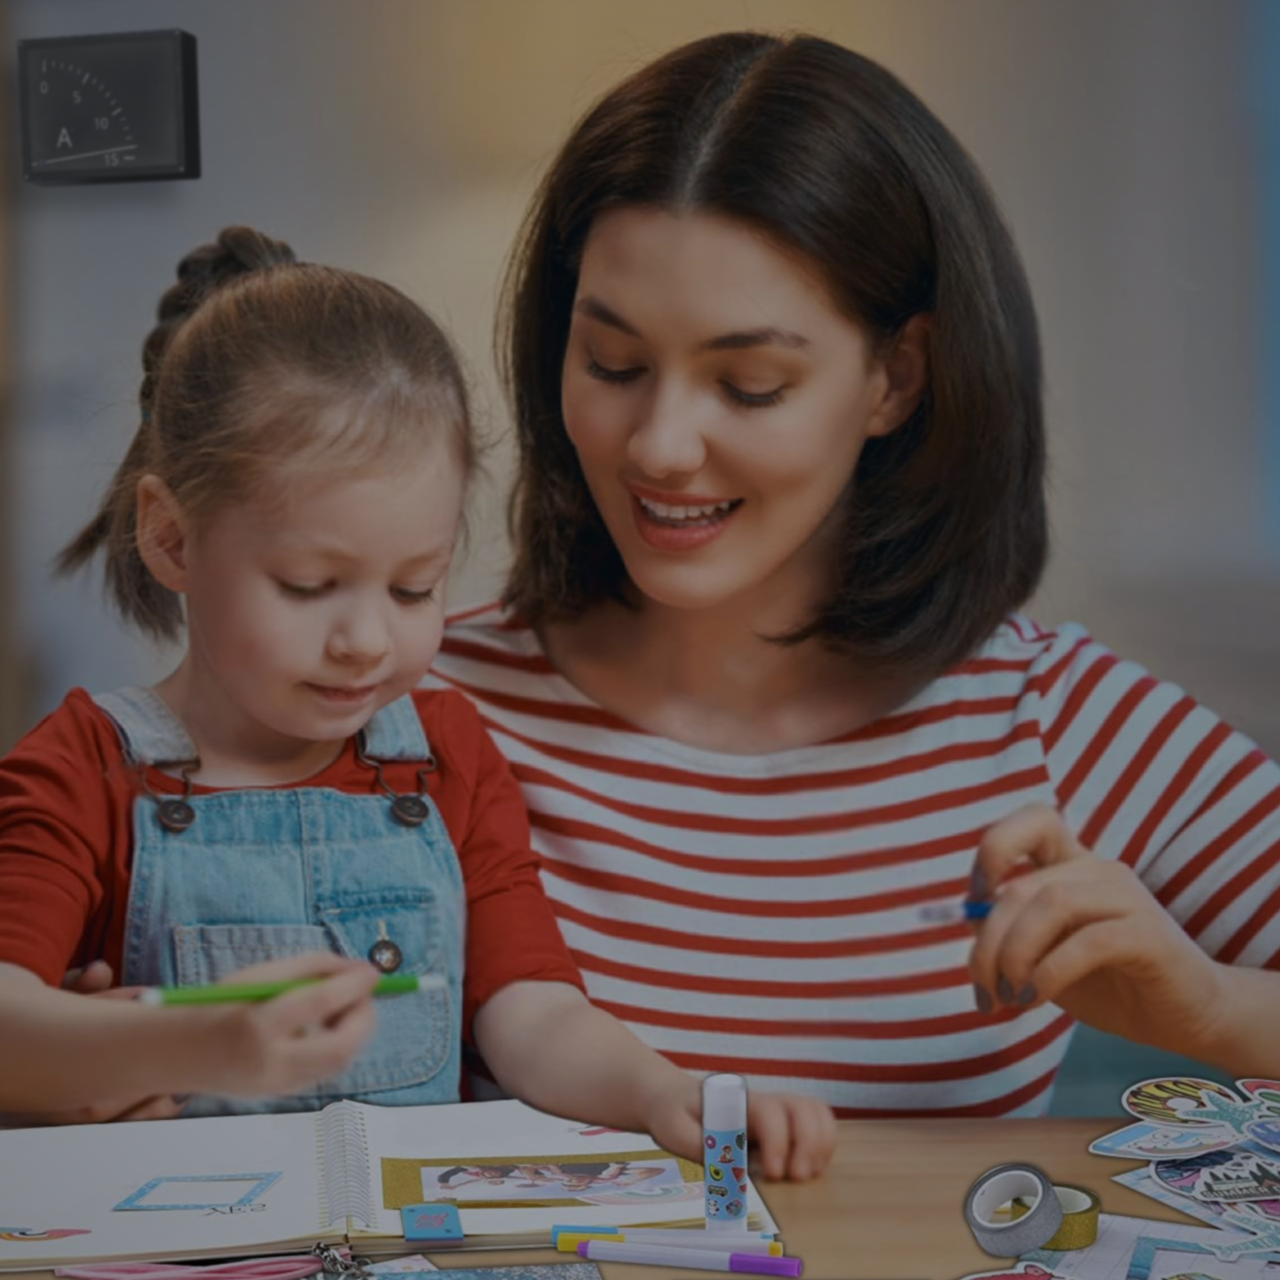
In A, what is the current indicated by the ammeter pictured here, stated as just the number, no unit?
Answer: 14
